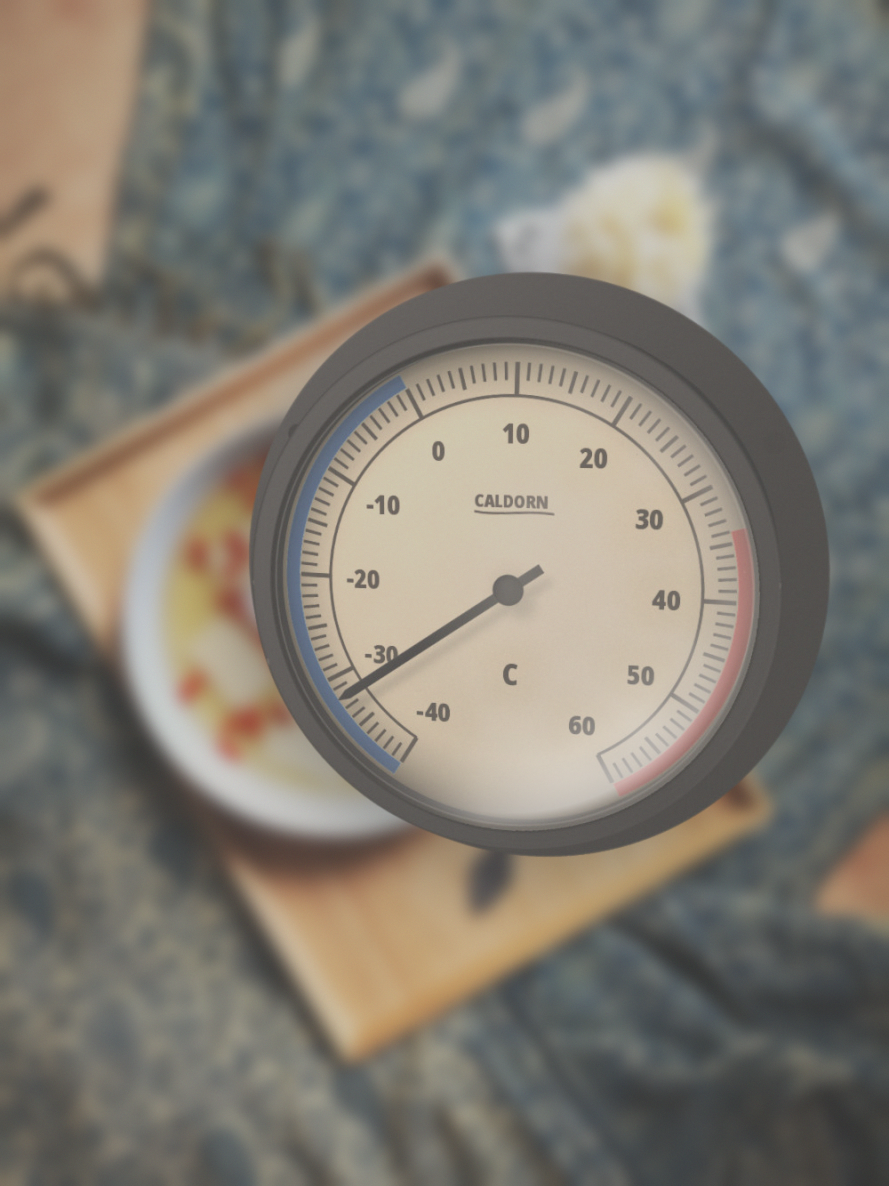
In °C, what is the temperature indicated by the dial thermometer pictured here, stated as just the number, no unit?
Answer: -32
